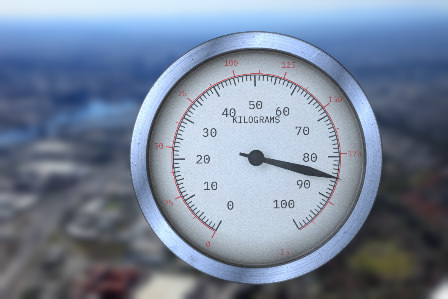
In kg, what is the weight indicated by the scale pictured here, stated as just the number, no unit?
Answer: 85
